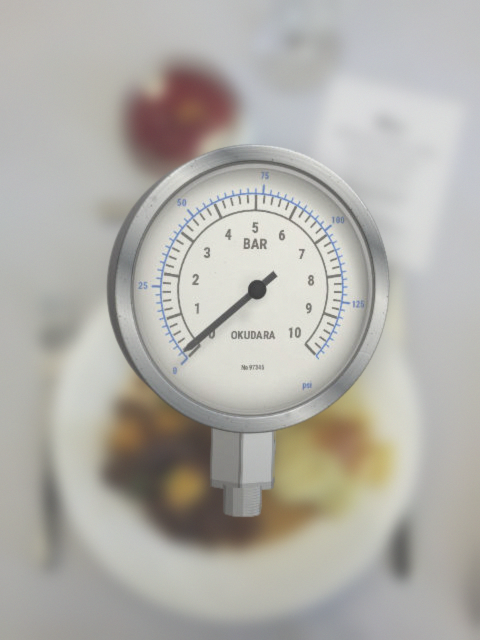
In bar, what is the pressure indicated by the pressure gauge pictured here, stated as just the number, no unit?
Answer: 0.2
